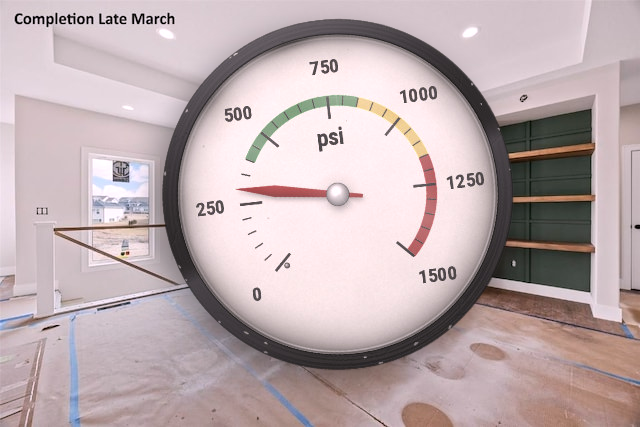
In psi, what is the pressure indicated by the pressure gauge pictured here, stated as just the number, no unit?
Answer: 300
